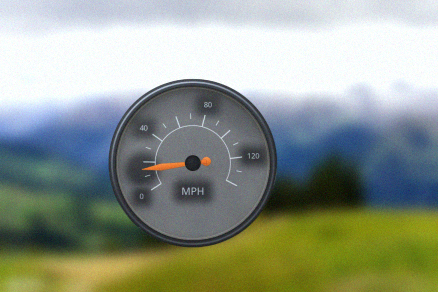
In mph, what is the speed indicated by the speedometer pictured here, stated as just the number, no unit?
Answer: 15
